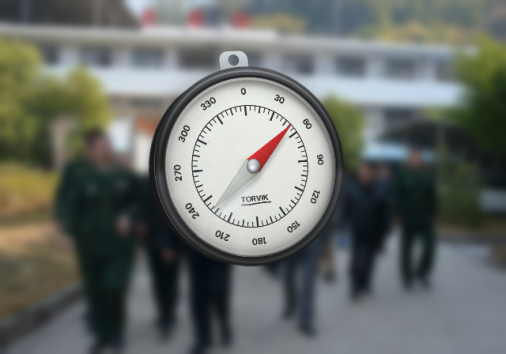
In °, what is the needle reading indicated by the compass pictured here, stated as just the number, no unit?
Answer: 50
